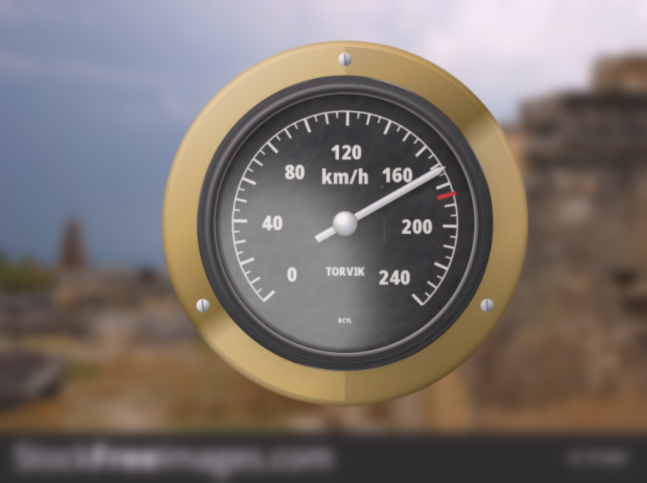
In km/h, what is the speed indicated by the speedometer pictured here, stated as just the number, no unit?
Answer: 172.5
